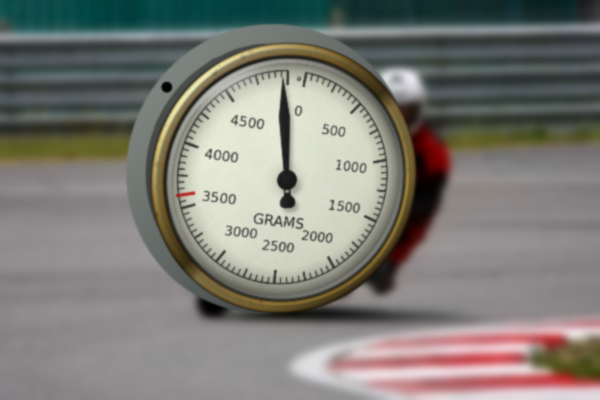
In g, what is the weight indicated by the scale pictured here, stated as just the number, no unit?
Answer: 4950
